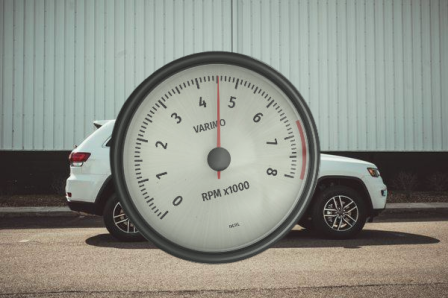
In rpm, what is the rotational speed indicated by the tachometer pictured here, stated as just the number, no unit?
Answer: 4500
